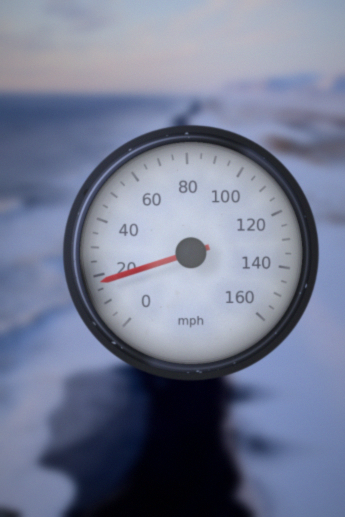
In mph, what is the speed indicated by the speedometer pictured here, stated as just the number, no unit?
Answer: 17.5
